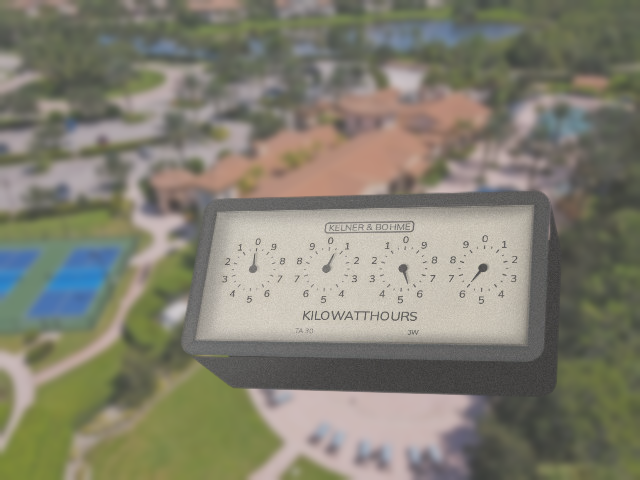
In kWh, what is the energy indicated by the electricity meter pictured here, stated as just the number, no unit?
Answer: 56
